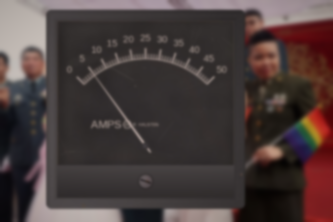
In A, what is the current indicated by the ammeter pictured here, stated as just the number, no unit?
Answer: 5
